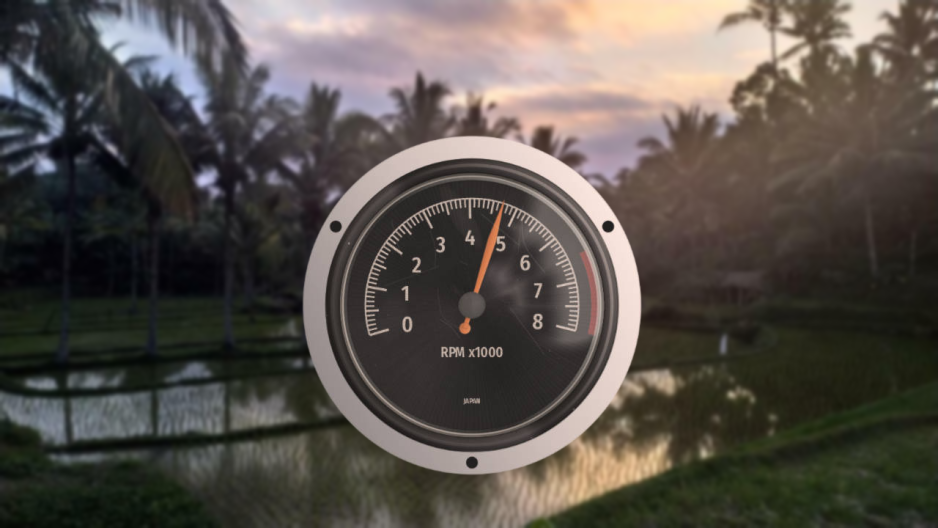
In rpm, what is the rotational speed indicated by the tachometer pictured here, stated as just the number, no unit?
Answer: 4700
